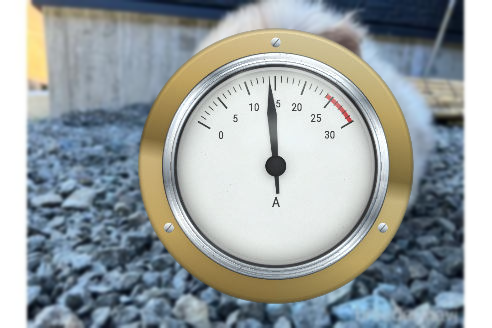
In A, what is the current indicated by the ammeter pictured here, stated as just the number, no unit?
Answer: 14
